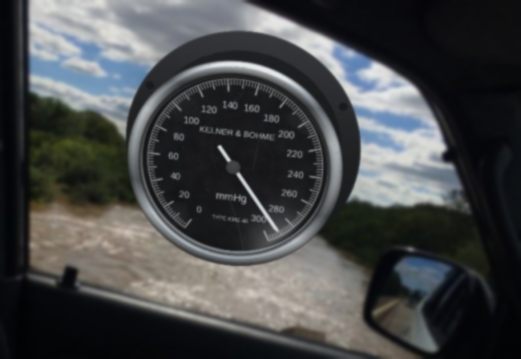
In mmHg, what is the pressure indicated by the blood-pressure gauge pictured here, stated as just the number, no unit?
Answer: 290
